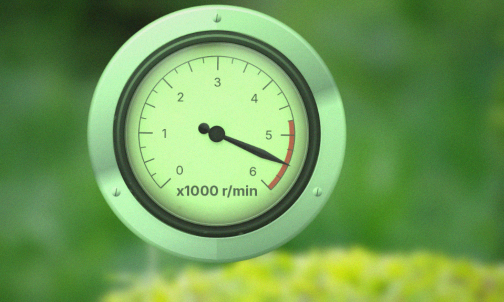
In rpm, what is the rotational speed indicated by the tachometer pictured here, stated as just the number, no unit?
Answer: 5500
